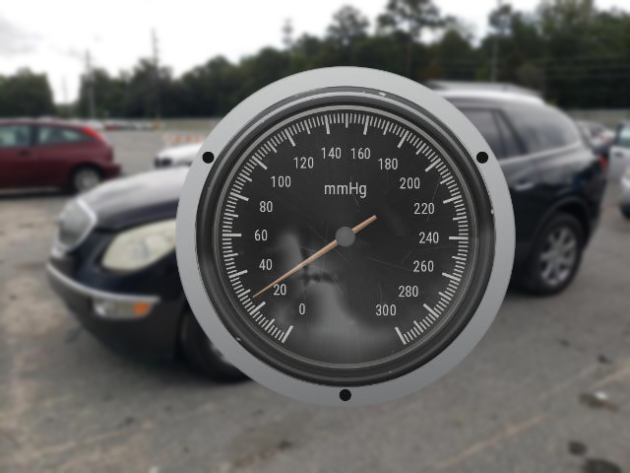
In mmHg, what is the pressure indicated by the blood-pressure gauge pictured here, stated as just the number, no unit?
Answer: 26
